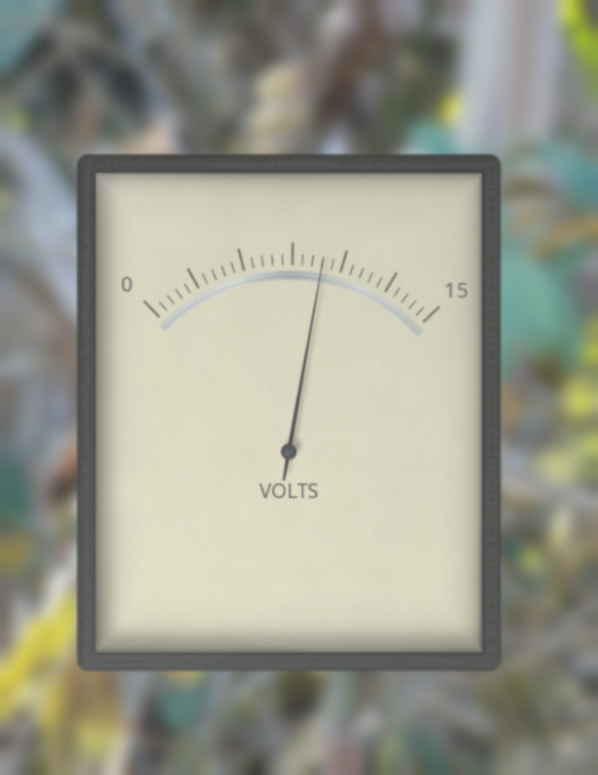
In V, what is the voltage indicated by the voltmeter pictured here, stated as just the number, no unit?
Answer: 9
